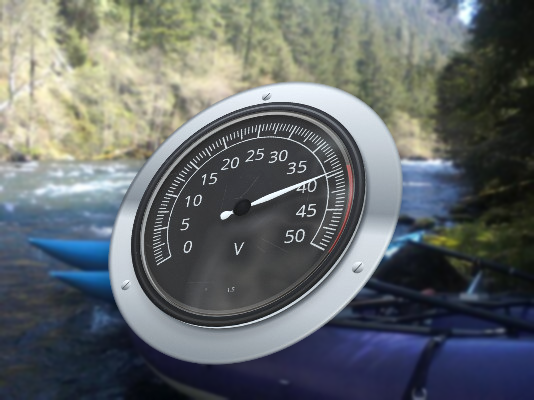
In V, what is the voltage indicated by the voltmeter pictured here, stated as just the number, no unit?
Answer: 40
